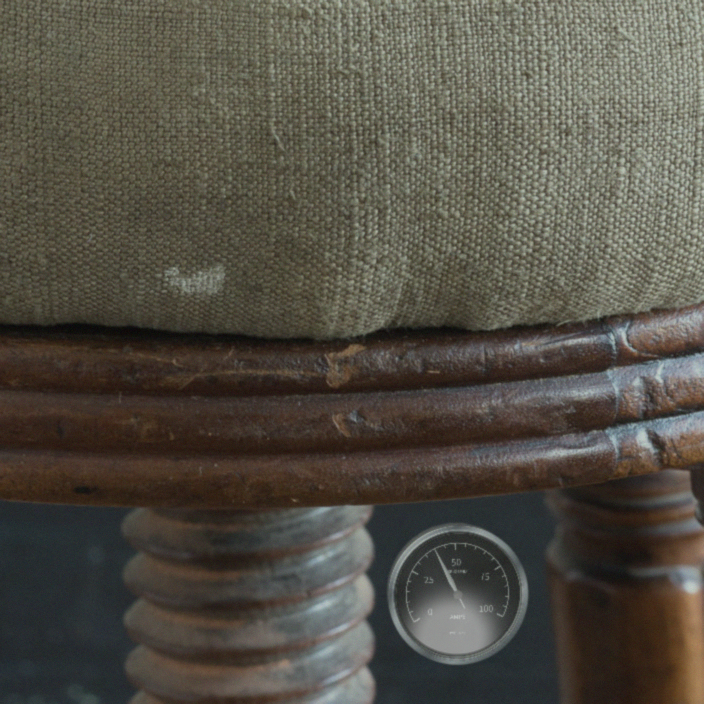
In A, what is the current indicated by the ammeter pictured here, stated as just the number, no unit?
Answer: 40
